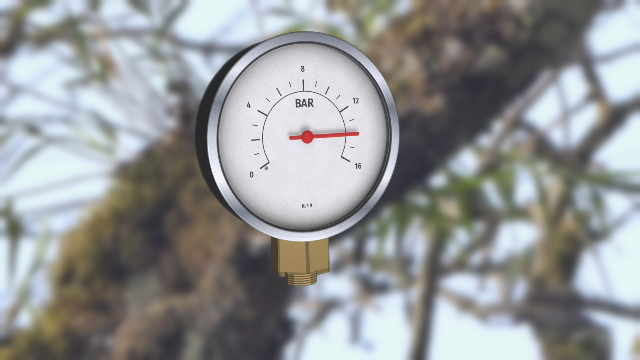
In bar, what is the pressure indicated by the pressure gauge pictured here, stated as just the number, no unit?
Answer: 14
